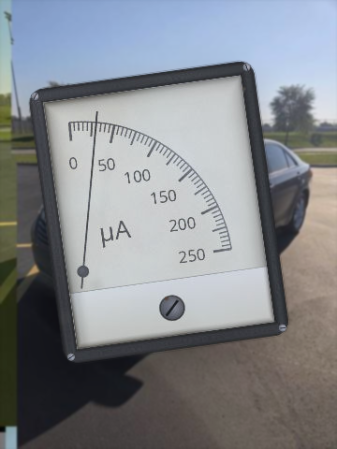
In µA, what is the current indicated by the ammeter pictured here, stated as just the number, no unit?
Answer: 30
